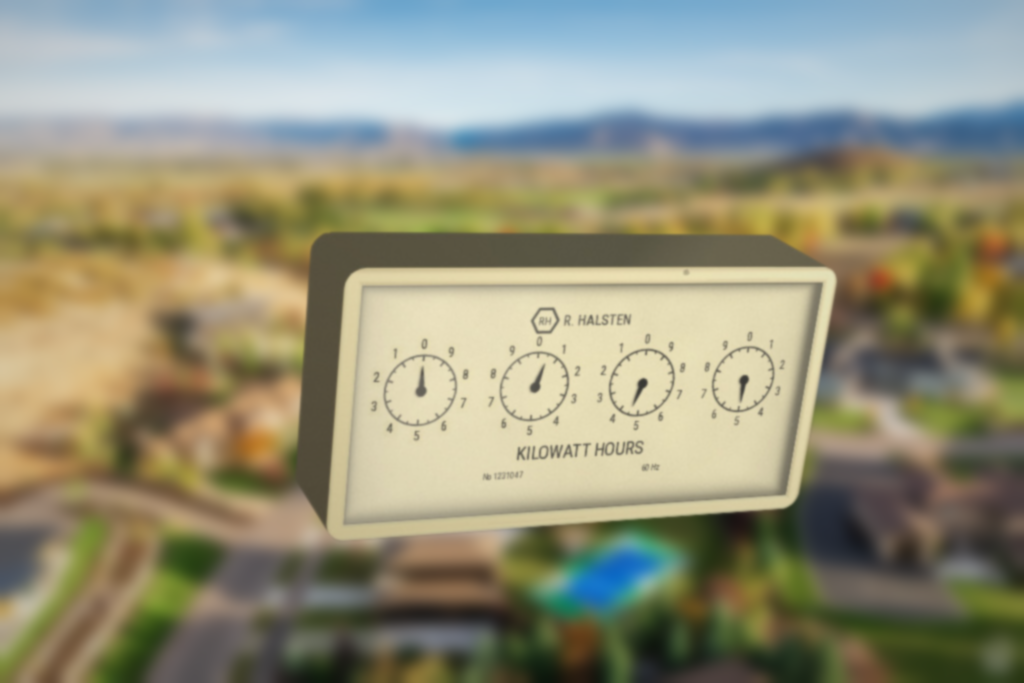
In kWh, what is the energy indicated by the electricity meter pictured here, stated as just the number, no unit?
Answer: 45
